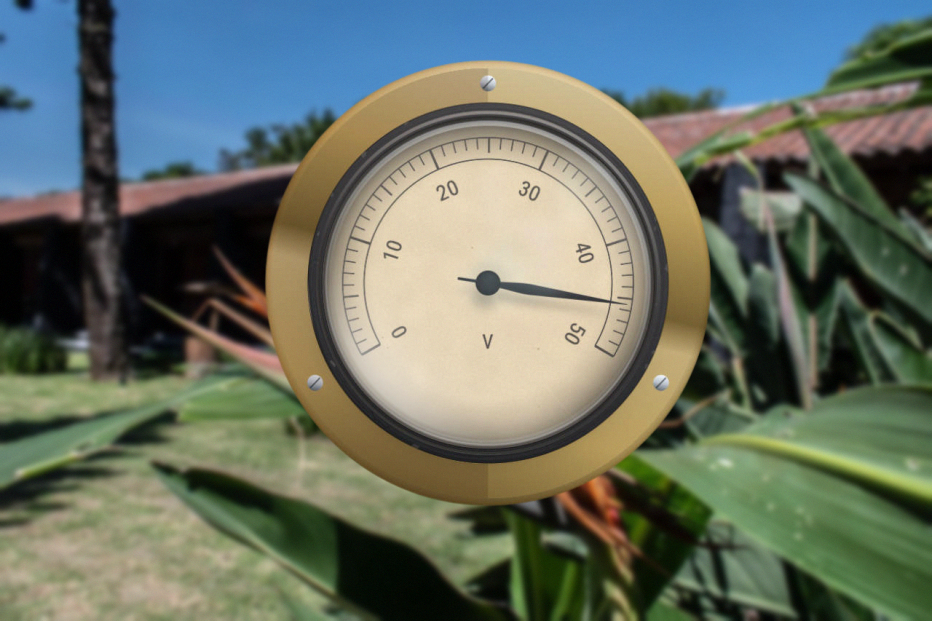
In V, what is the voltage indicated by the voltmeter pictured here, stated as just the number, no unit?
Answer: 45.5
